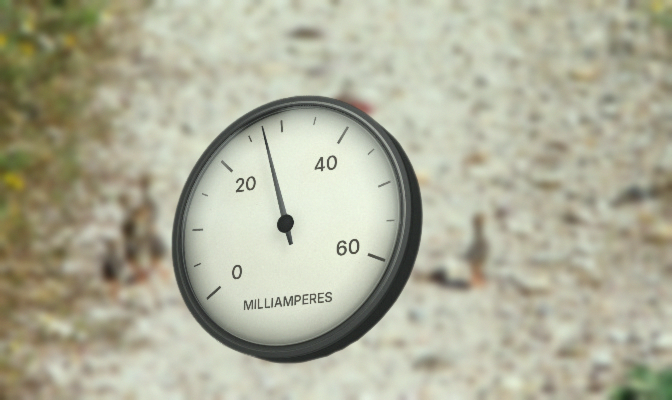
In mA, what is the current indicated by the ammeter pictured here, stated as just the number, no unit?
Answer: 27.5
